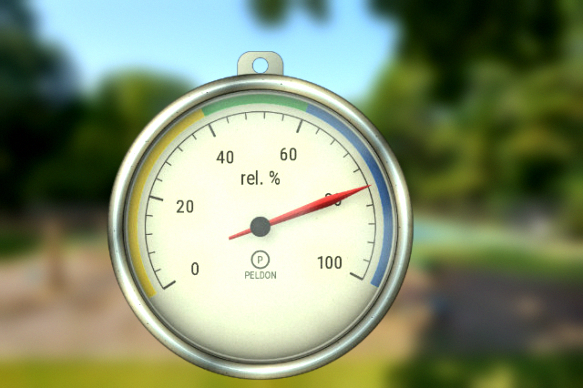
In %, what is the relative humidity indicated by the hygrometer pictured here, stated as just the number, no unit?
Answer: 80
